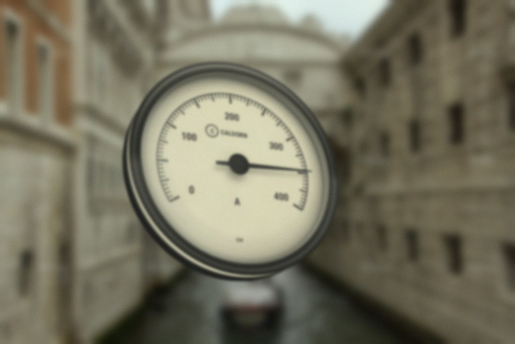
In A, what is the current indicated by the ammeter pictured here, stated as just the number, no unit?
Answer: 350
